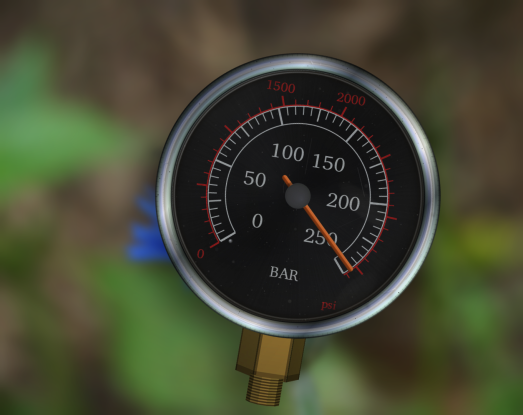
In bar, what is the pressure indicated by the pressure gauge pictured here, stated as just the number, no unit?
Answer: 245
